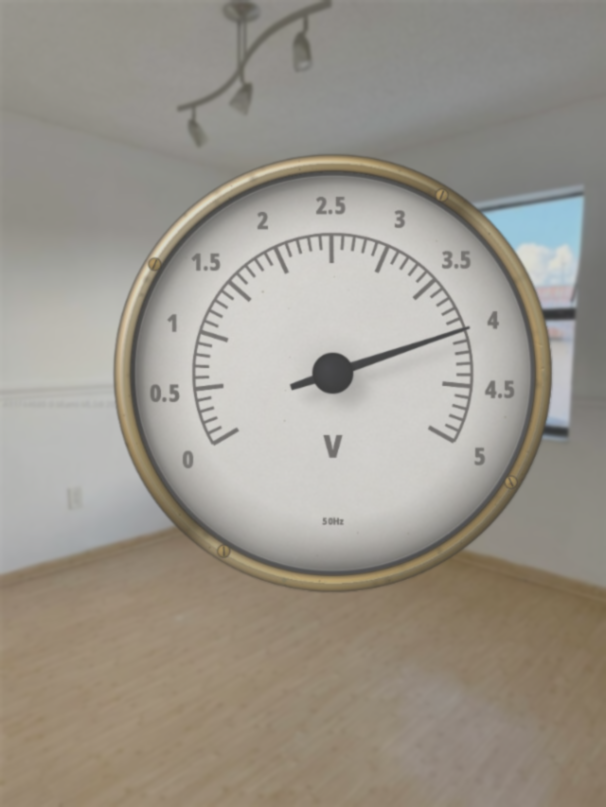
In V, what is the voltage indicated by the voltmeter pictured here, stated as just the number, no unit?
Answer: 4
